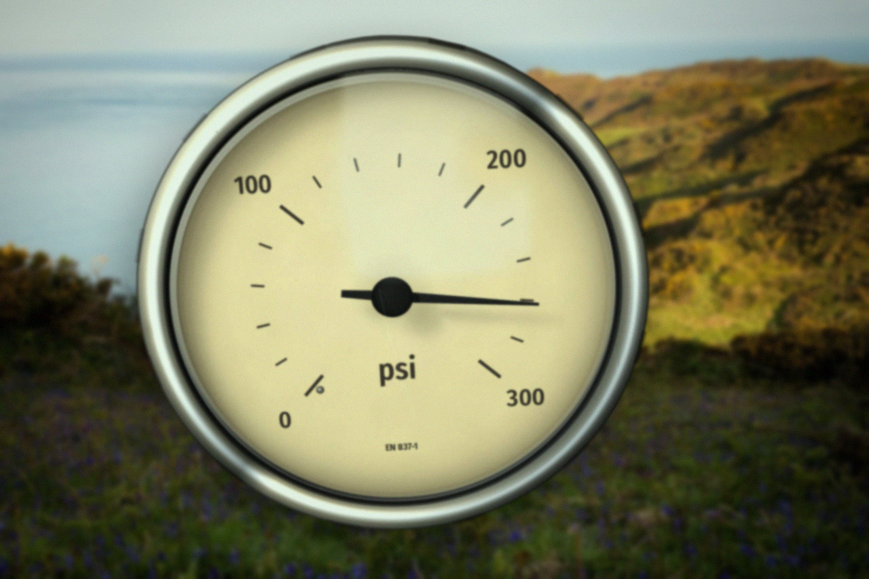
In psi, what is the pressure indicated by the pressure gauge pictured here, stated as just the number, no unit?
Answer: 260
